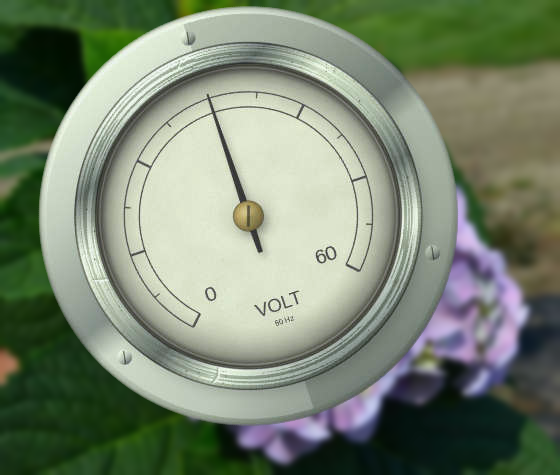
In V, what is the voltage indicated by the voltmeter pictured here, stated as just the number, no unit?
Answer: 30
